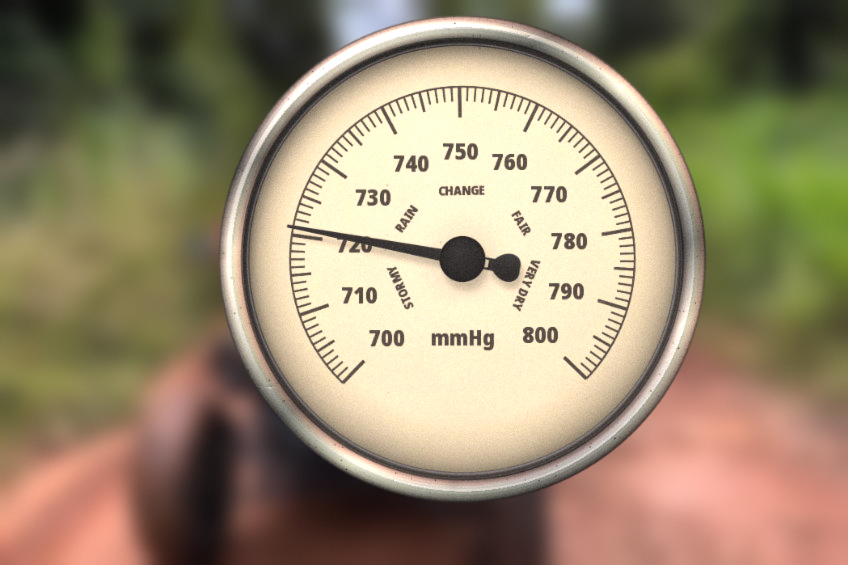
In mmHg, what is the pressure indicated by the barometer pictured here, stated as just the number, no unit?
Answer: 721
